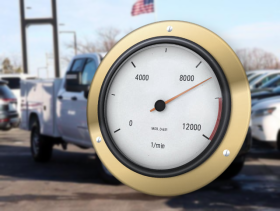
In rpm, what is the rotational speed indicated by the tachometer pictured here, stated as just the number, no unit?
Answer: 9000
